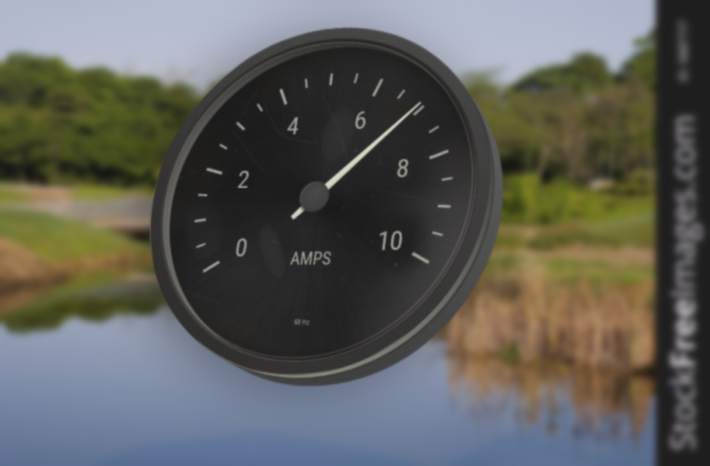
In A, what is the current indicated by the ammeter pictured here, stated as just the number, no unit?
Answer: 7
